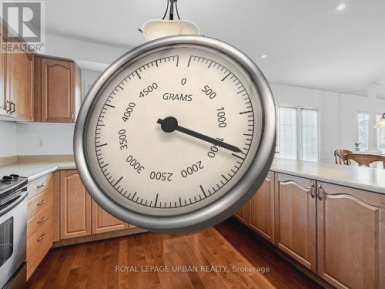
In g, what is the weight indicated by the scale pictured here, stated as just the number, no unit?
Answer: 1450
